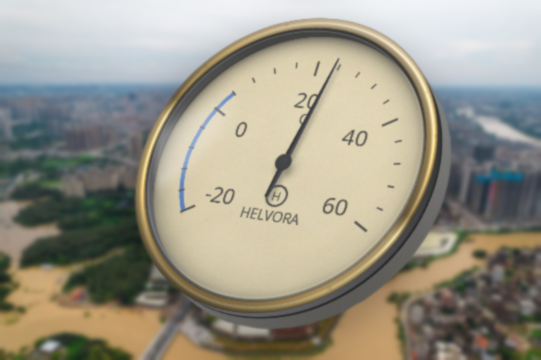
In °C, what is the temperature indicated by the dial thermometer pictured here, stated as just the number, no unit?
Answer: 24
